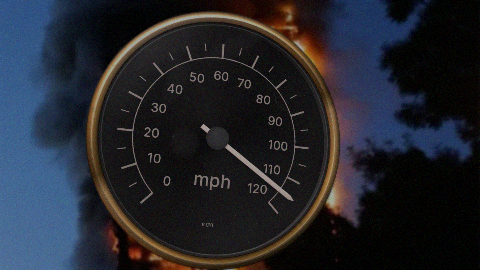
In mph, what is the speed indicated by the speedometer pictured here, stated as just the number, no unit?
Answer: 115
